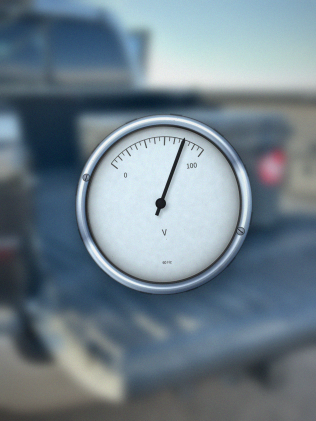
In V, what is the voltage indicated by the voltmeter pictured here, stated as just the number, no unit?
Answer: 80
